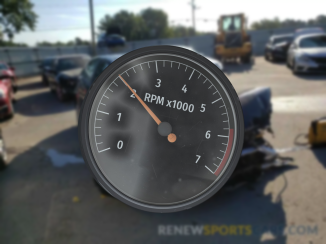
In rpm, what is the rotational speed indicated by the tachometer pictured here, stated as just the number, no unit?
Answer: 2000
